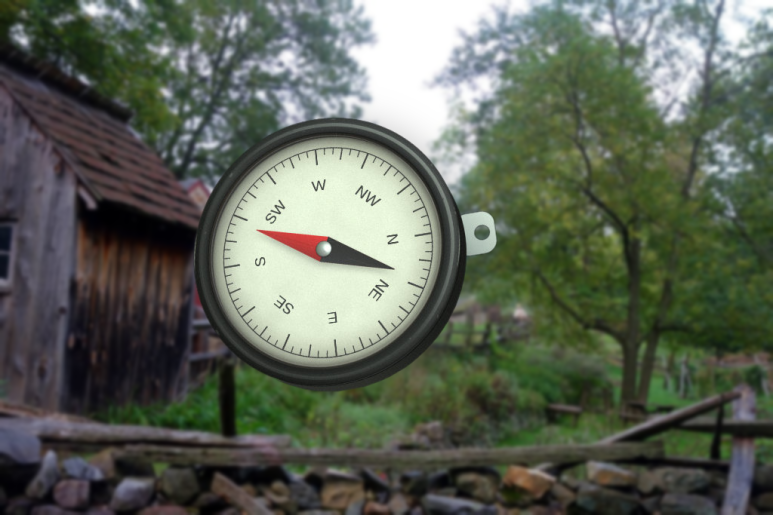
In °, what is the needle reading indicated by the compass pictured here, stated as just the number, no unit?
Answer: 205
